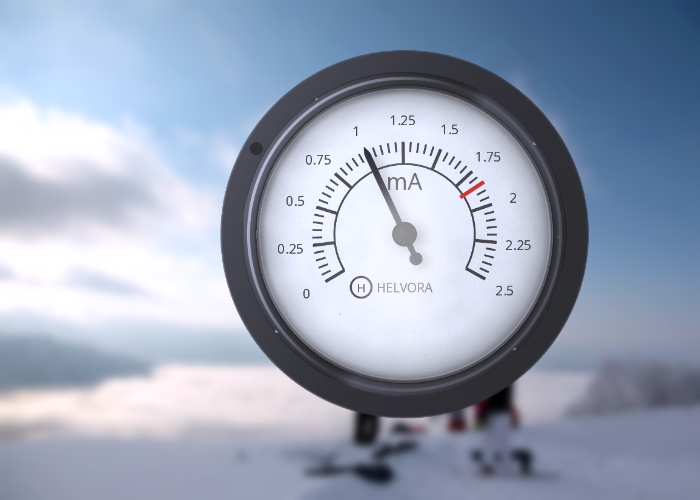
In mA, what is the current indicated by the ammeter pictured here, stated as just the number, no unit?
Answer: 1
